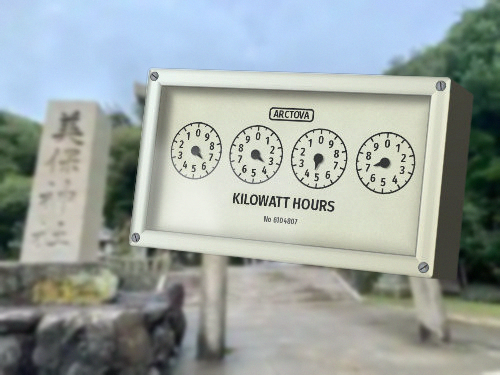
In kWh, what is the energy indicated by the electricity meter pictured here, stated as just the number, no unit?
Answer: 6347
